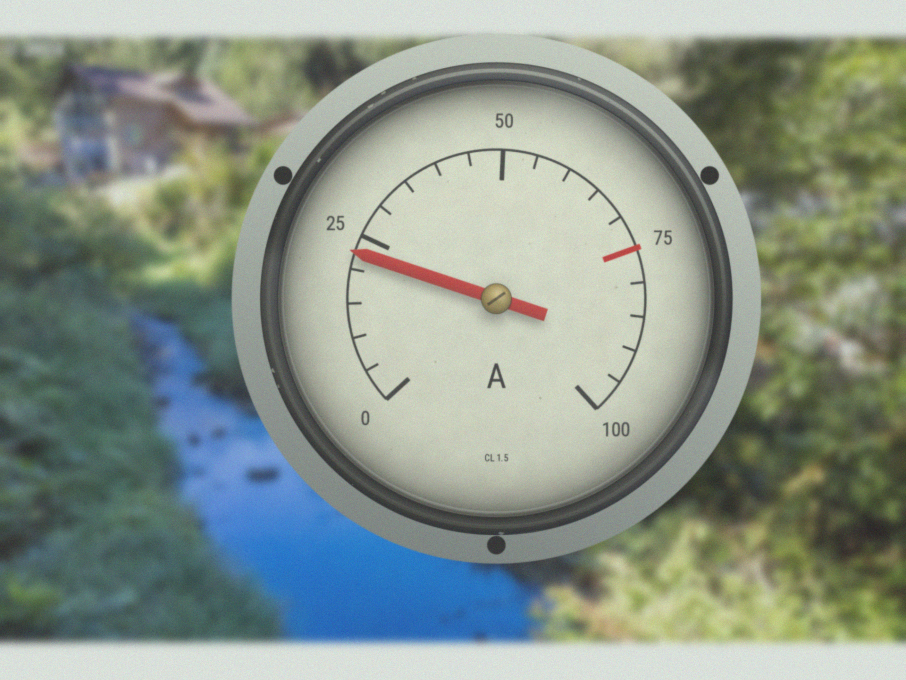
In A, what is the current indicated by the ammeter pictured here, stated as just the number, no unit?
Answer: 22.5
